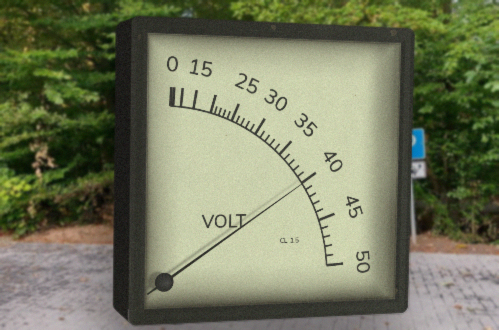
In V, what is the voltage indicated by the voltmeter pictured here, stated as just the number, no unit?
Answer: 40
